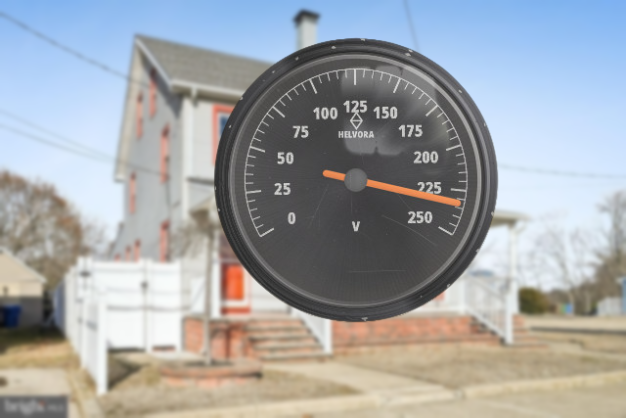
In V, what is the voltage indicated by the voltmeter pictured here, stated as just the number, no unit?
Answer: 232.5
